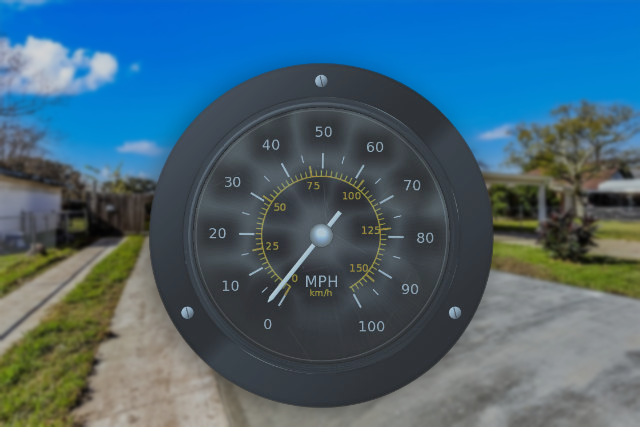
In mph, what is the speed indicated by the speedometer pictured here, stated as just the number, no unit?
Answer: 2.5
